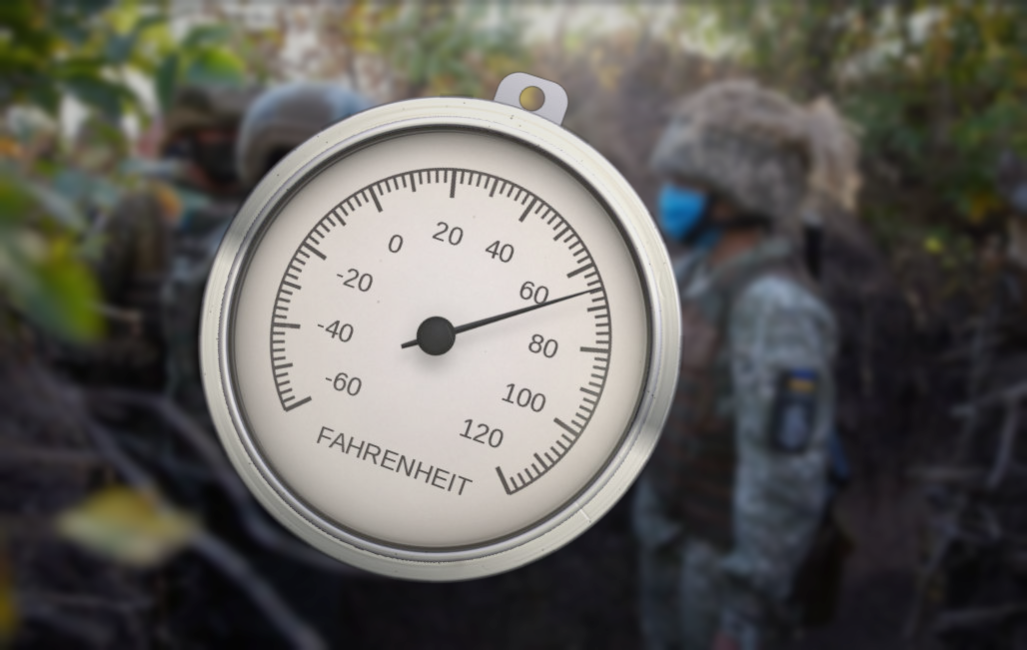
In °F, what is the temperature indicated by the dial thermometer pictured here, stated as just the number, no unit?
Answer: 66
